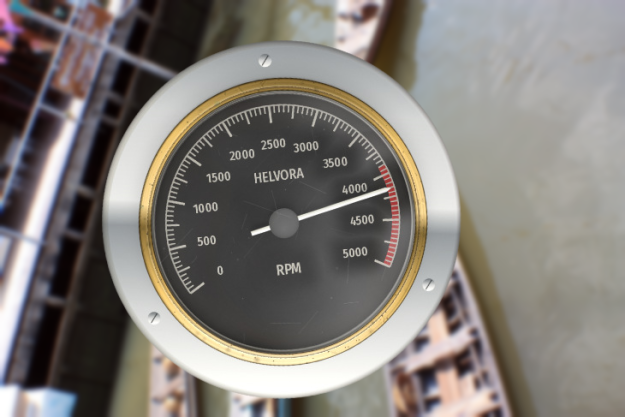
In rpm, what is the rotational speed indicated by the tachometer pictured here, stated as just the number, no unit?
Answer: 4150
